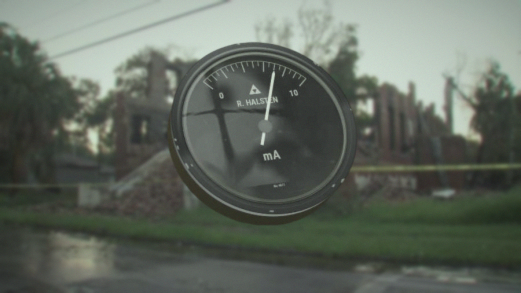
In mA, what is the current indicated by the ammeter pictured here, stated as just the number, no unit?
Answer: 7
